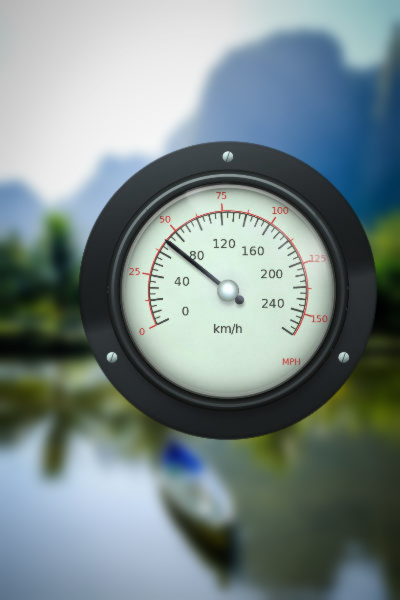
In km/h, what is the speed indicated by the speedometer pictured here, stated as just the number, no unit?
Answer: 70
